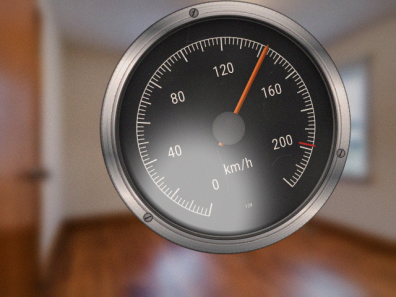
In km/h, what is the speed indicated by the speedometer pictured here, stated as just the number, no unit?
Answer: 142
